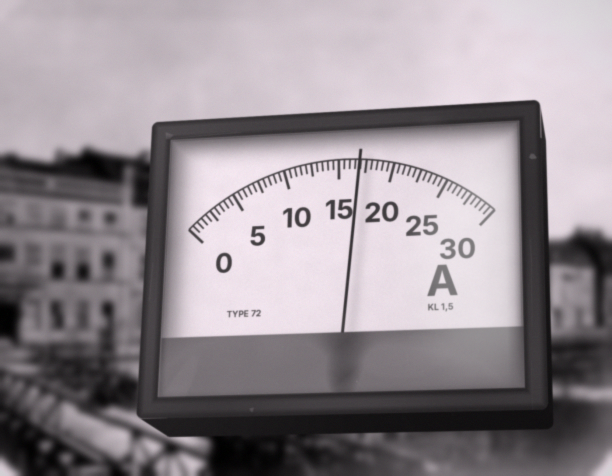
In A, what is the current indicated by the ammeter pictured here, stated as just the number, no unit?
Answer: 17
